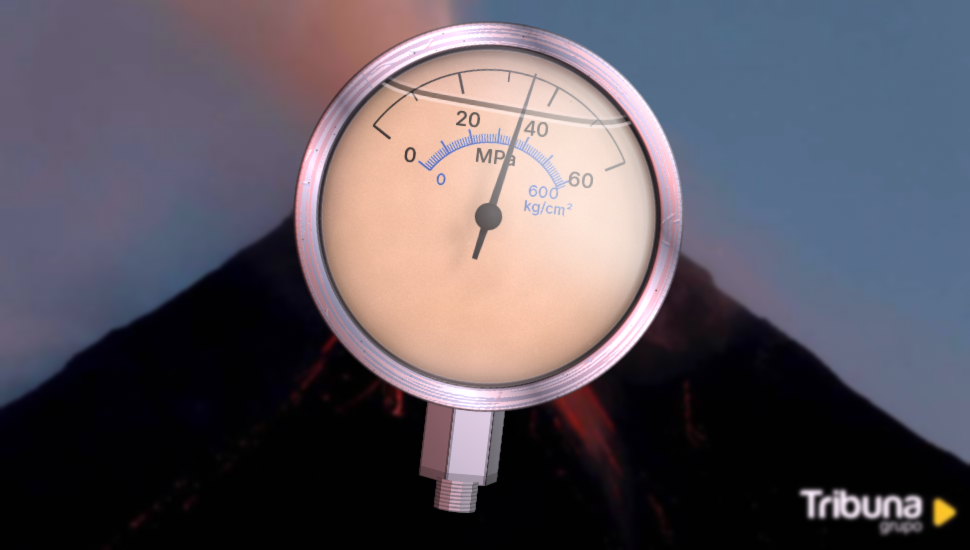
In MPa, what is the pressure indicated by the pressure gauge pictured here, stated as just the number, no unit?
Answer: 35
